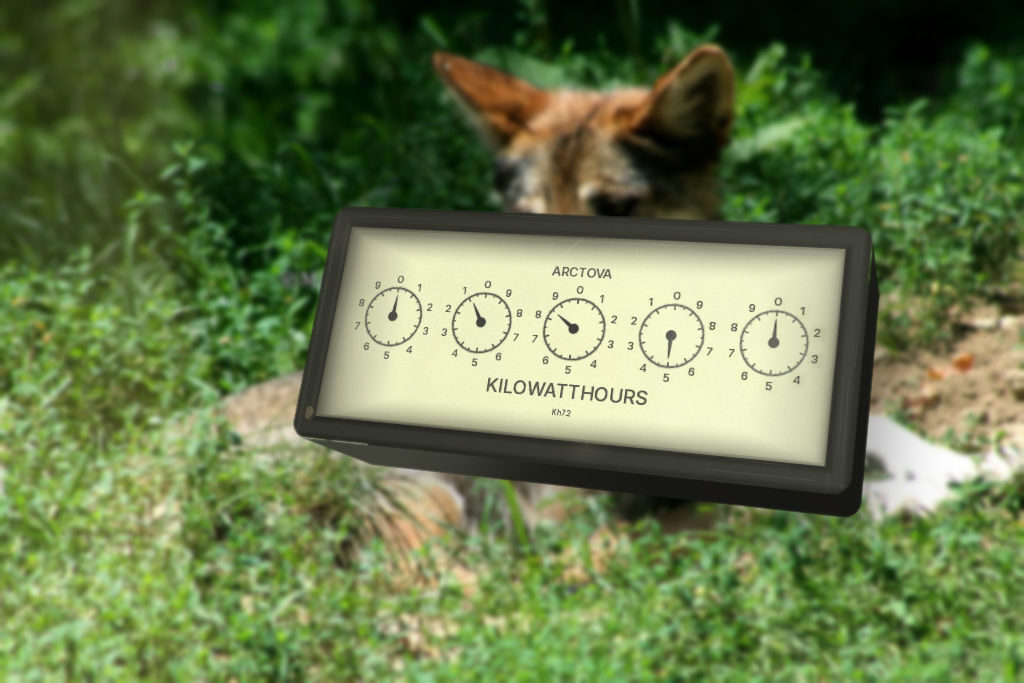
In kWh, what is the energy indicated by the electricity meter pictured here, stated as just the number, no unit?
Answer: 850
